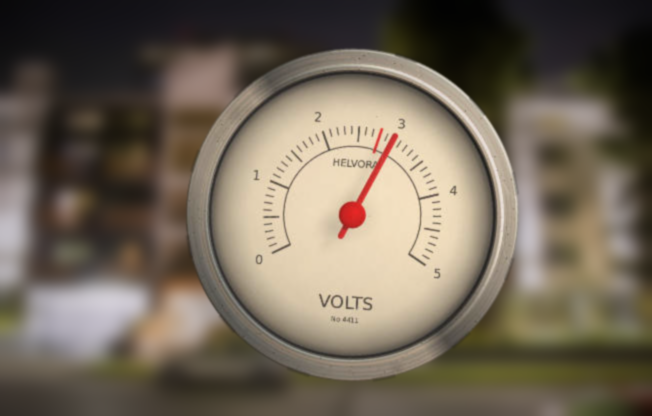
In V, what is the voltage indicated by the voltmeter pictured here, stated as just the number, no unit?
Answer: 3
